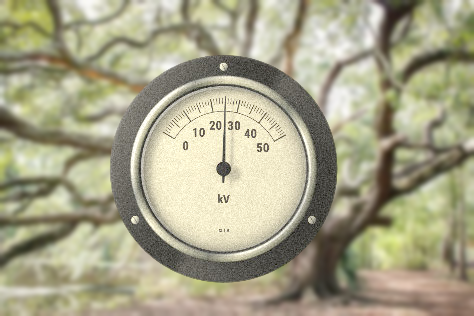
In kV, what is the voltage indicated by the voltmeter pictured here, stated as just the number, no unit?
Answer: 25
